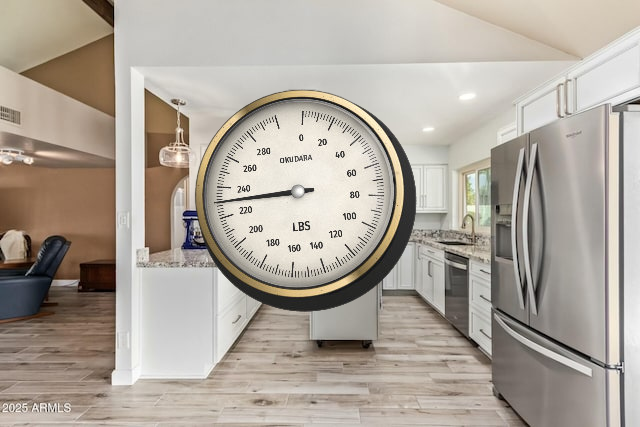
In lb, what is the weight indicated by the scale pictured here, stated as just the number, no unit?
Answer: 230
